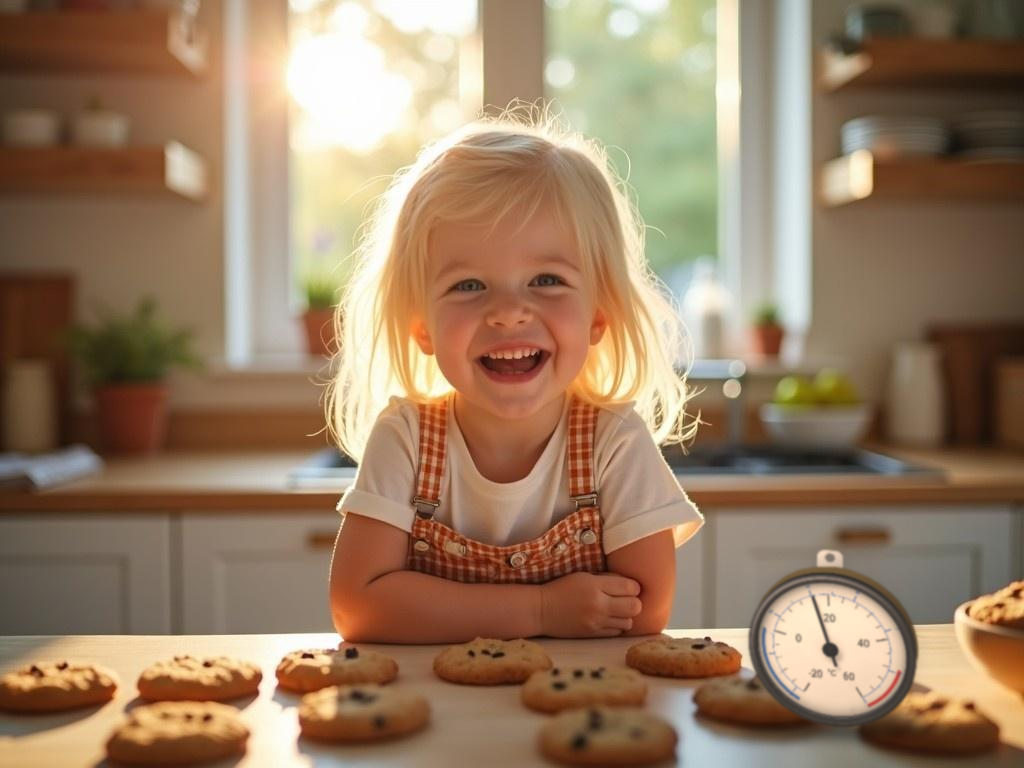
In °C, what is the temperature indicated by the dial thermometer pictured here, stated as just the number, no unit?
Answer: 16
